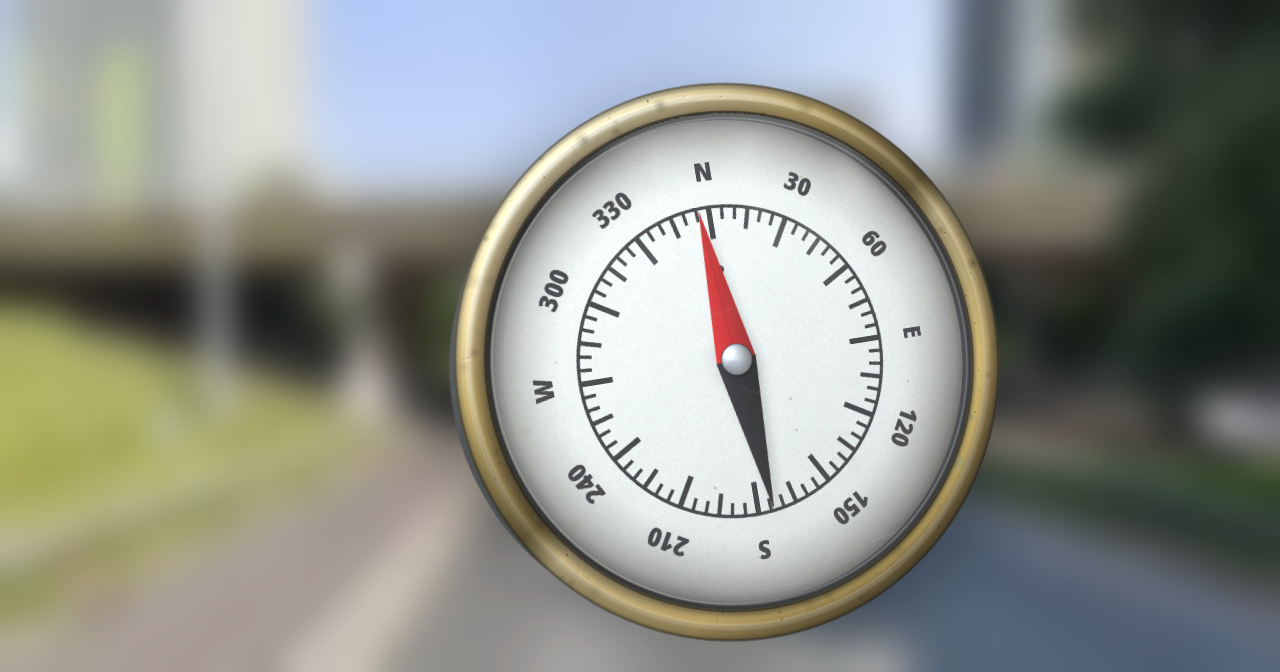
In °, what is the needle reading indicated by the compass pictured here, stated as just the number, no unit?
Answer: 355
